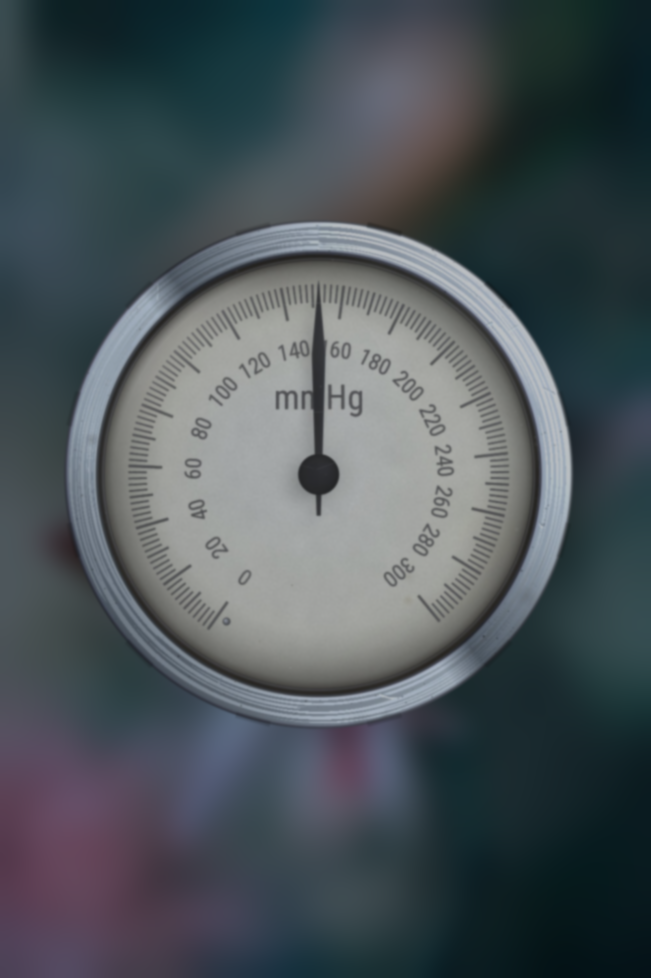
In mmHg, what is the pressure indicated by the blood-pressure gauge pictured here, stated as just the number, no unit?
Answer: 152
